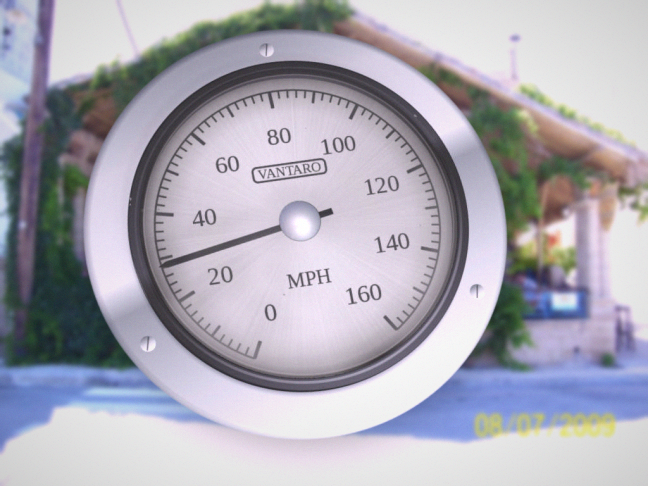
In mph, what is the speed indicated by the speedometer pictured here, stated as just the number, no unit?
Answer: 28
